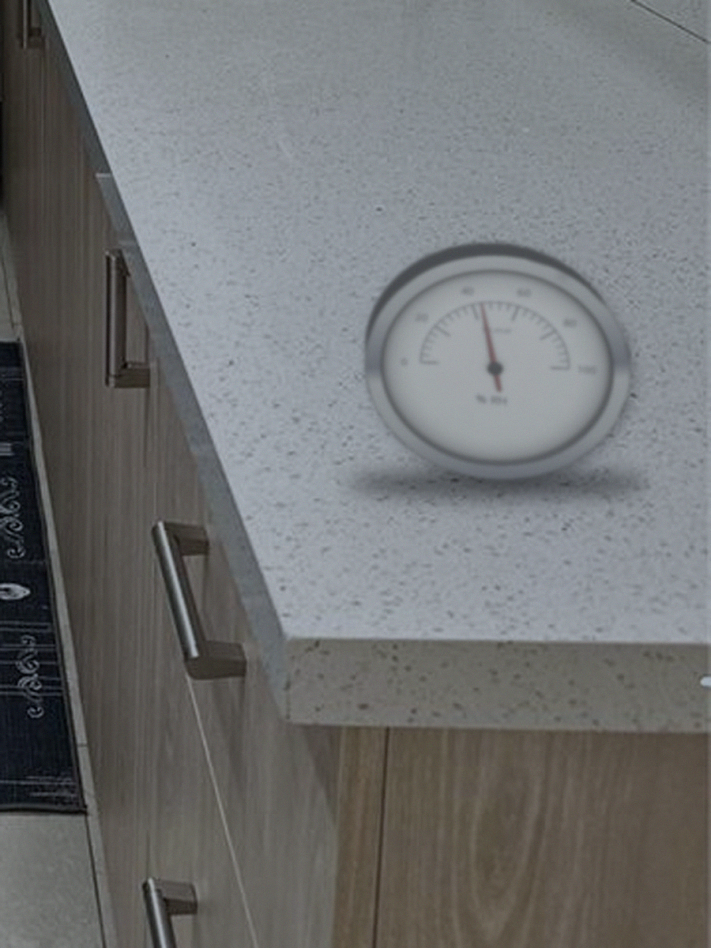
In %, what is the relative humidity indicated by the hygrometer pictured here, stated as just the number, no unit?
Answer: 44
